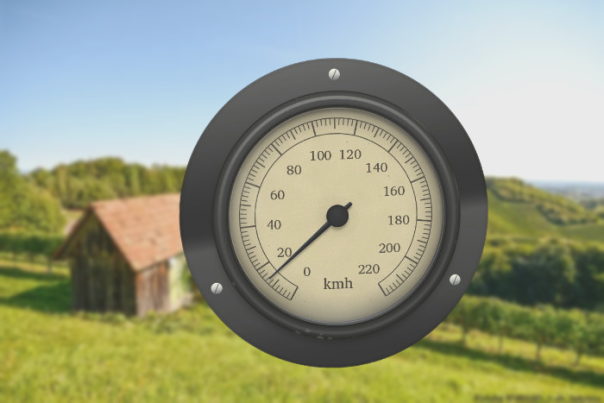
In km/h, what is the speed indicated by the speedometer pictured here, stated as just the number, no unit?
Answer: 14
